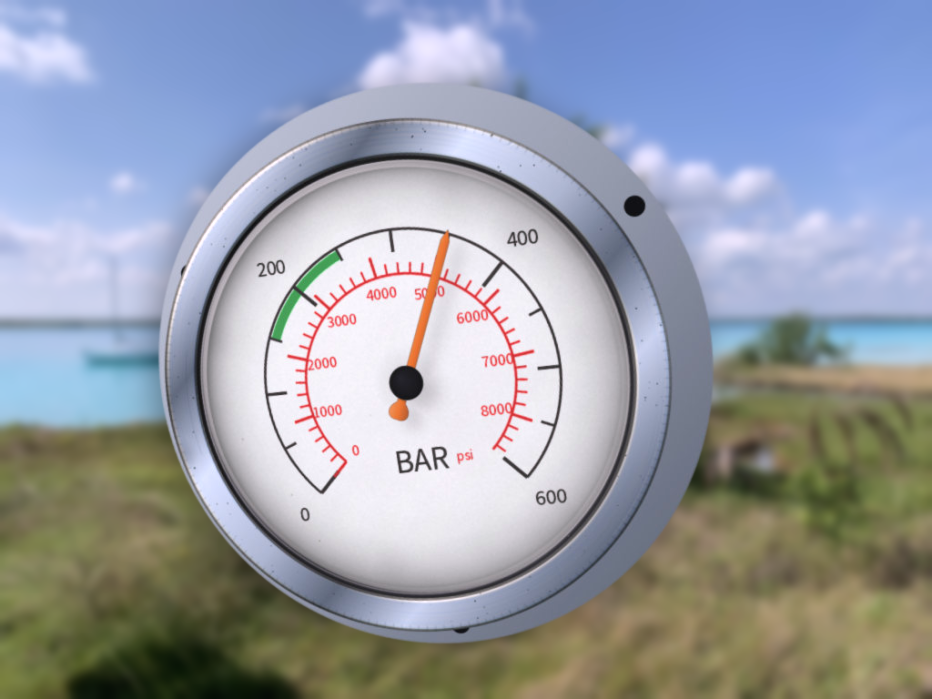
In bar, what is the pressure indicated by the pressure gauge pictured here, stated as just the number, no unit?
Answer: 350
